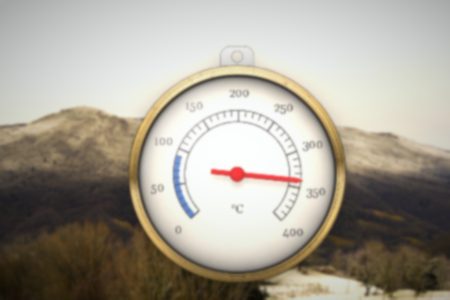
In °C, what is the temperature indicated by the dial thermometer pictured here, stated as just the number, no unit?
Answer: 340
